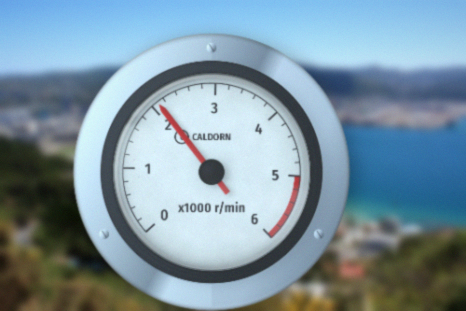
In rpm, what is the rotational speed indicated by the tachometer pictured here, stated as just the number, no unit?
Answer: 2100
